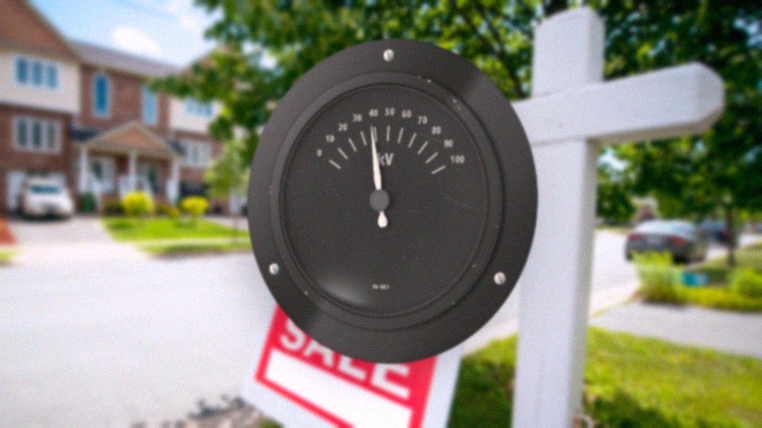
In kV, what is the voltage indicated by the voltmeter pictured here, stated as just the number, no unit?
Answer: 40
